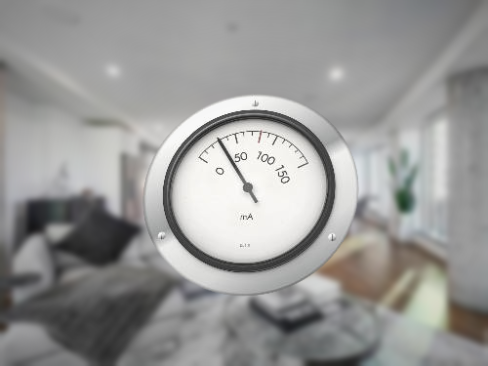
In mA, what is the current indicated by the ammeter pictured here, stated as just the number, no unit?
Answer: 30
